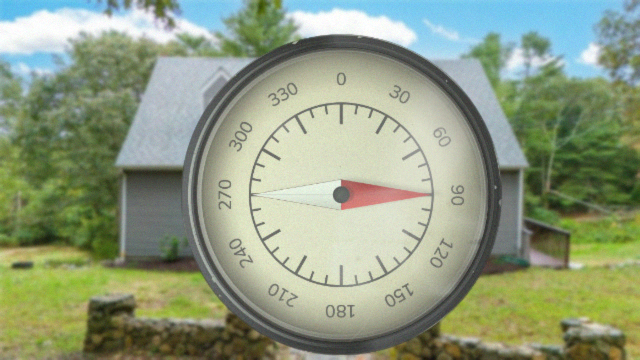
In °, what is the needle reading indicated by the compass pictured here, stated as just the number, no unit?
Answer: 90
